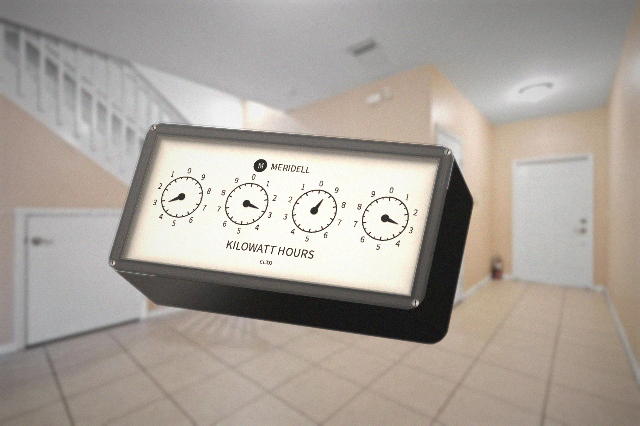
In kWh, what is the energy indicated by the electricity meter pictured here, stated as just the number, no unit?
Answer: 3293
